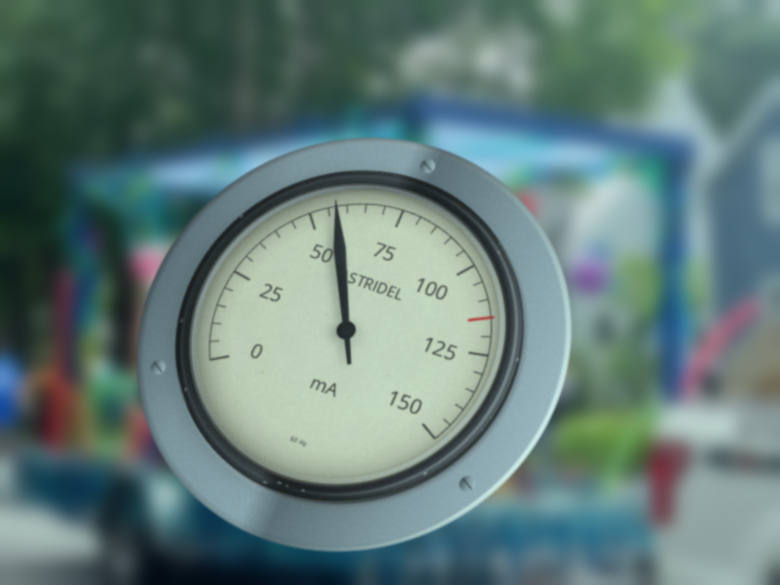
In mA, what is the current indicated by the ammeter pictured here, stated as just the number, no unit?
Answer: 57.5
